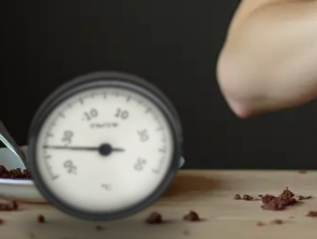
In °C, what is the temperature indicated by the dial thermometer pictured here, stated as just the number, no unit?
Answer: -35
